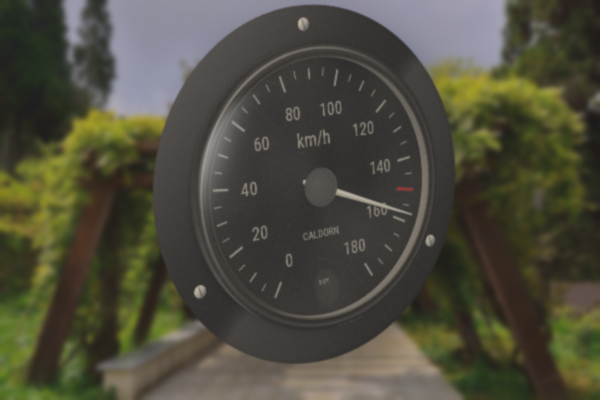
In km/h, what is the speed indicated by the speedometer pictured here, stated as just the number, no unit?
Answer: 157.5
